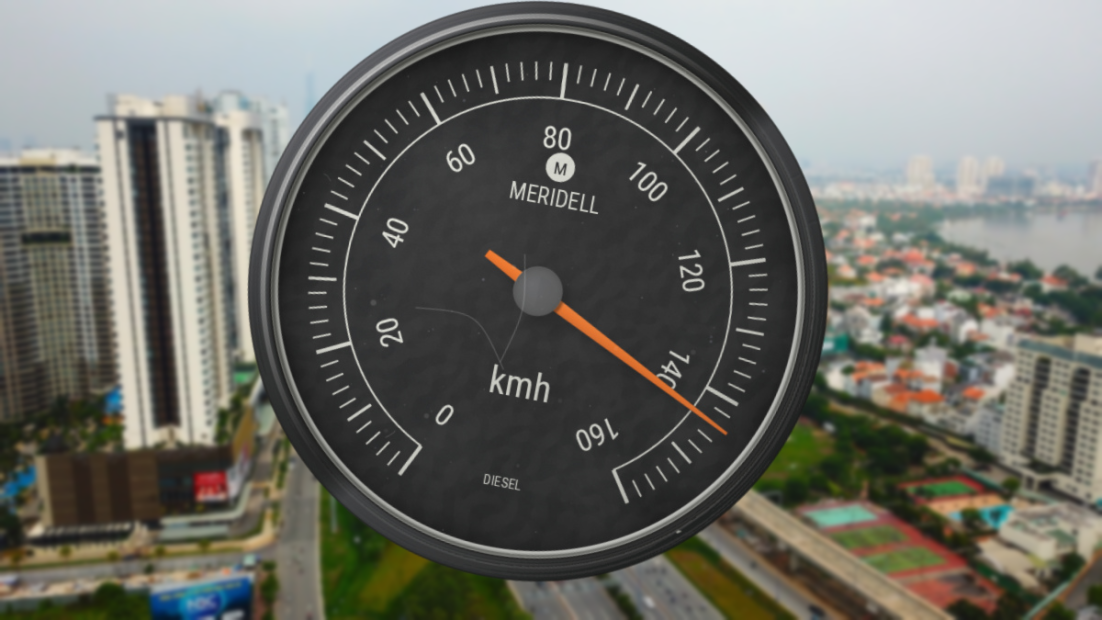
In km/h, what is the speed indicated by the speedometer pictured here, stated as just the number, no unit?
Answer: 144
